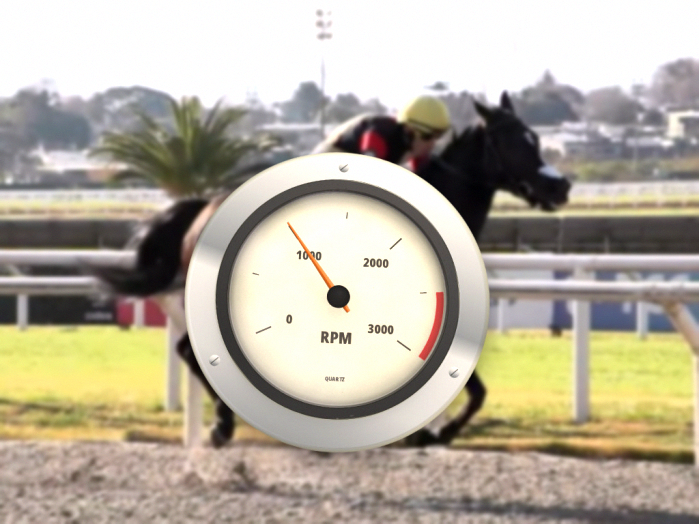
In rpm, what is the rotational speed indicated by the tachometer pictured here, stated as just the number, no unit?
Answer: 1000
